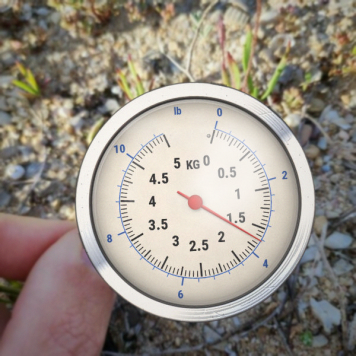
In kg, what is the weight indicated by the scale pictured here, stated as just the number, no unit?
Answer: 1.65
